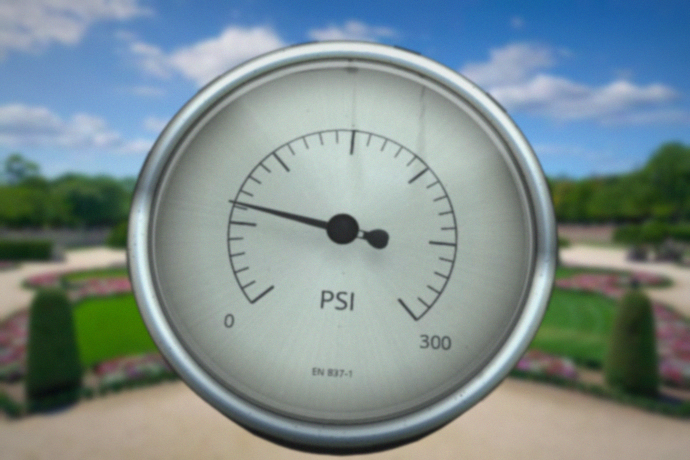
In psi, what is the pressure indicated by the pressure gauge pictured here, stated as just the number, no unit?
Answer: 60
